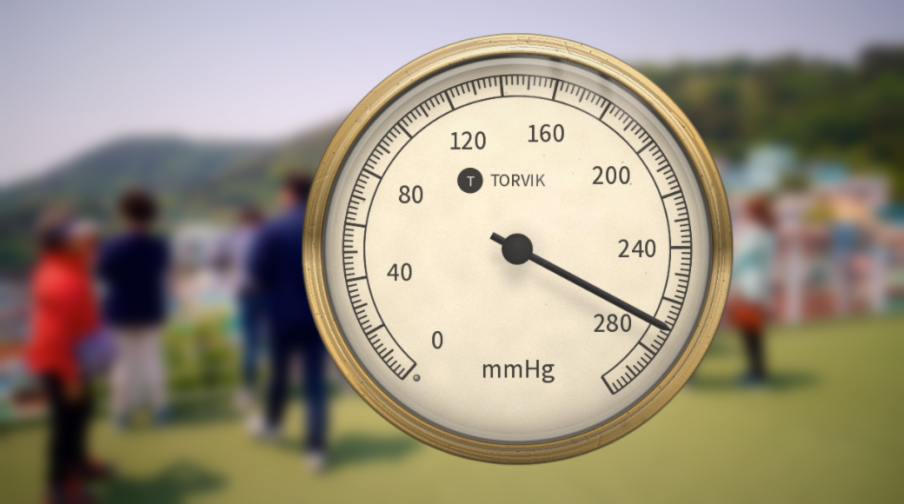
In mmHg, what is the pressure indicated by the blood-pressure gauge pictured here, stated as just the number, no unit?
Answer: 270
